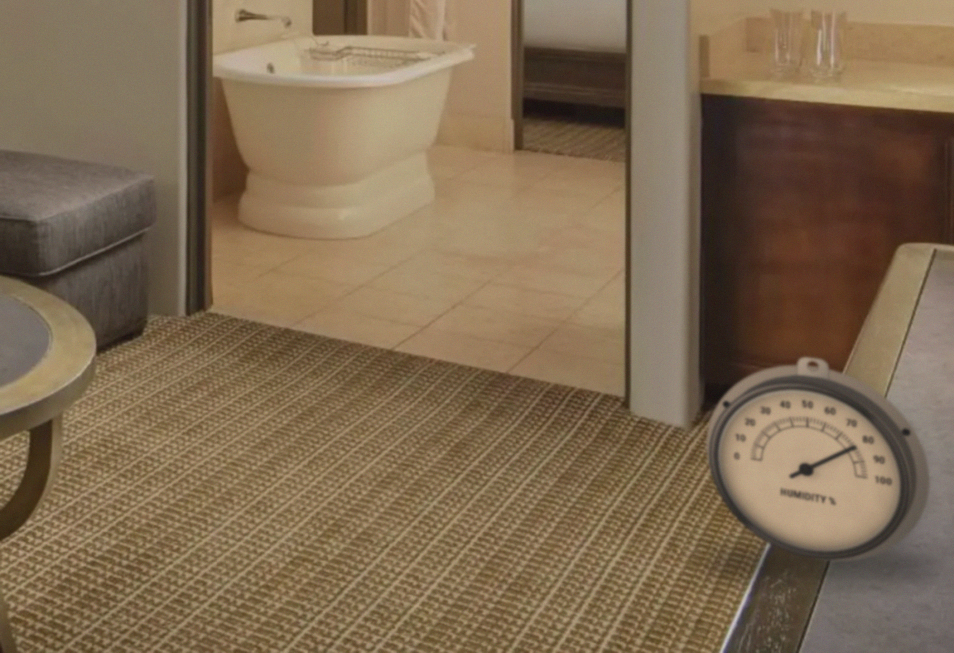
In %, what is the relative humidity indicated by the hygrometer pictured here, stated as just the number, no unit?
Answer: 80
